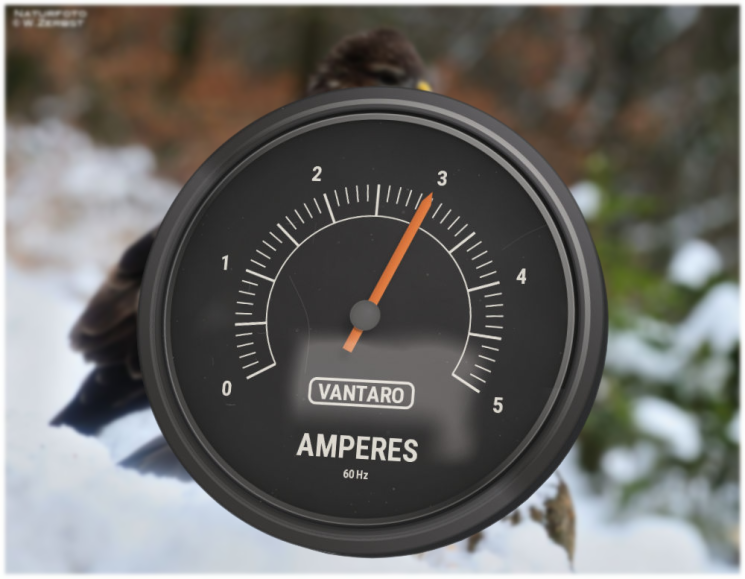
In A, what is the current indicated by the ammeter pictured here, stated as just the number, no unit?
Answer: 3
